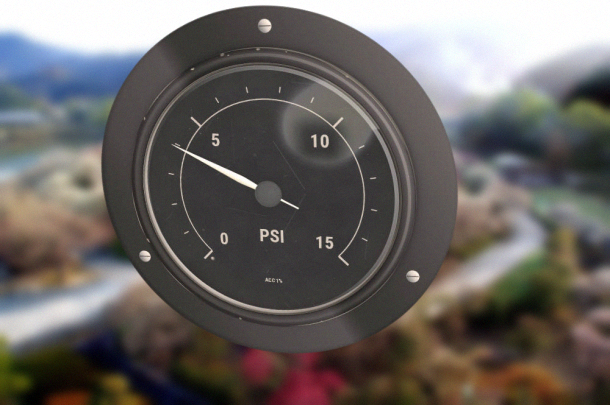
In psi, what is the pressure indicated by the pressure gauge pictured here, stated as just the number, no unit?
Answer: 4
